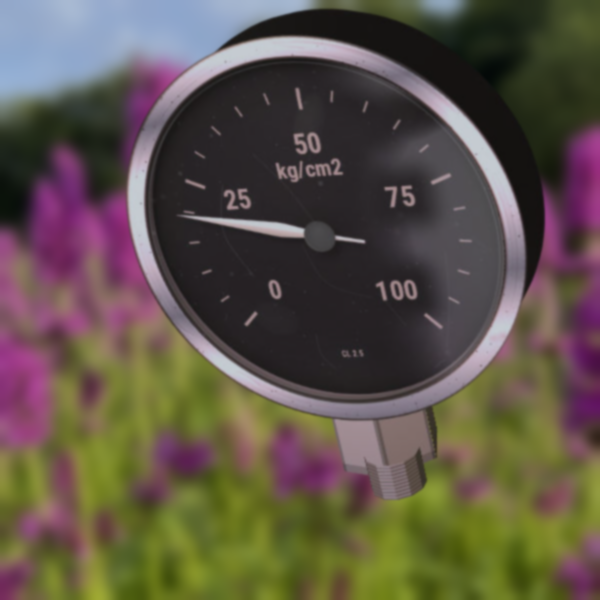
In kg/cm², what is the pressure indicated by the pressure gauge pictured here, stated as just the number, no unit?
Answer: 20
